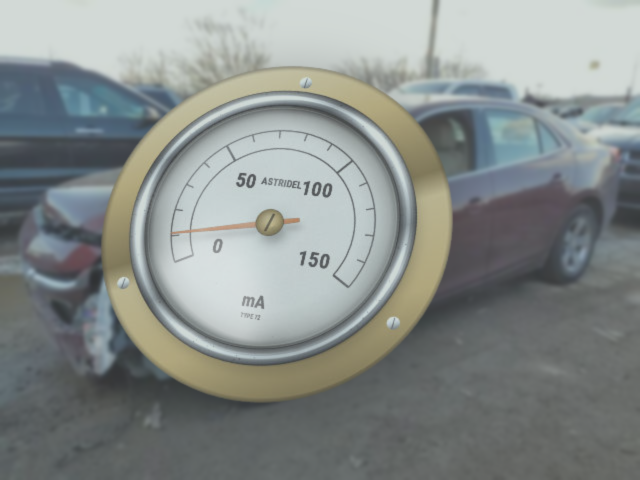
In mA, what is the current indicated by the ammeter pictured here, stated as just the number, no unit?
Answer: 10
